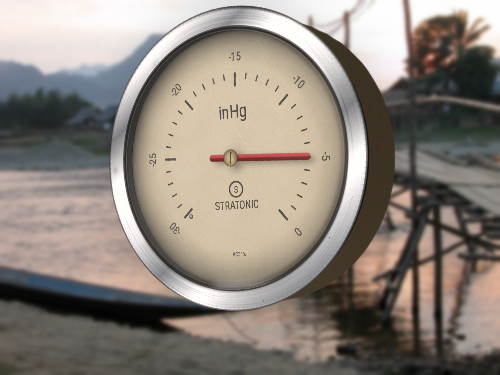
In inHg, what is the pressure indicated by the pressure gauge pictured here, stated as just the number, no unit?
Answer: -5
